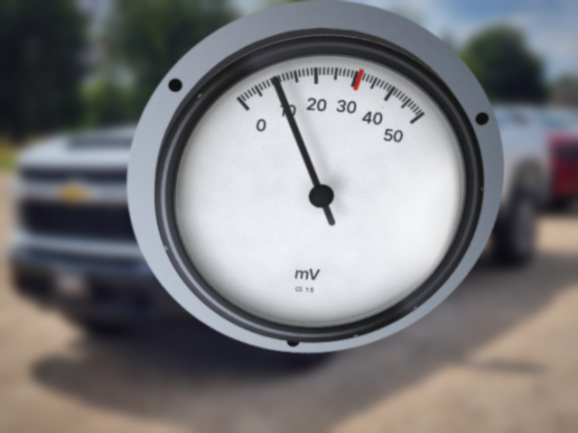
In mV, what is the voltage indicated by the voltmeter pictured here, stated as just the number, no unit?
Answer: 10
